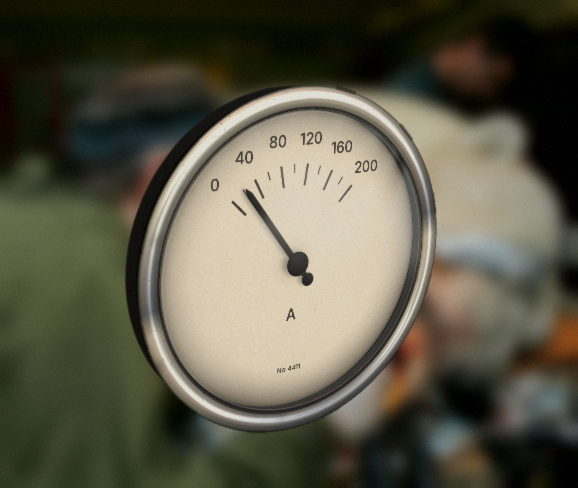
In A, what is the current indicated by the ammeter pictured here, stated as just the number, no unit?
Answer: 20
